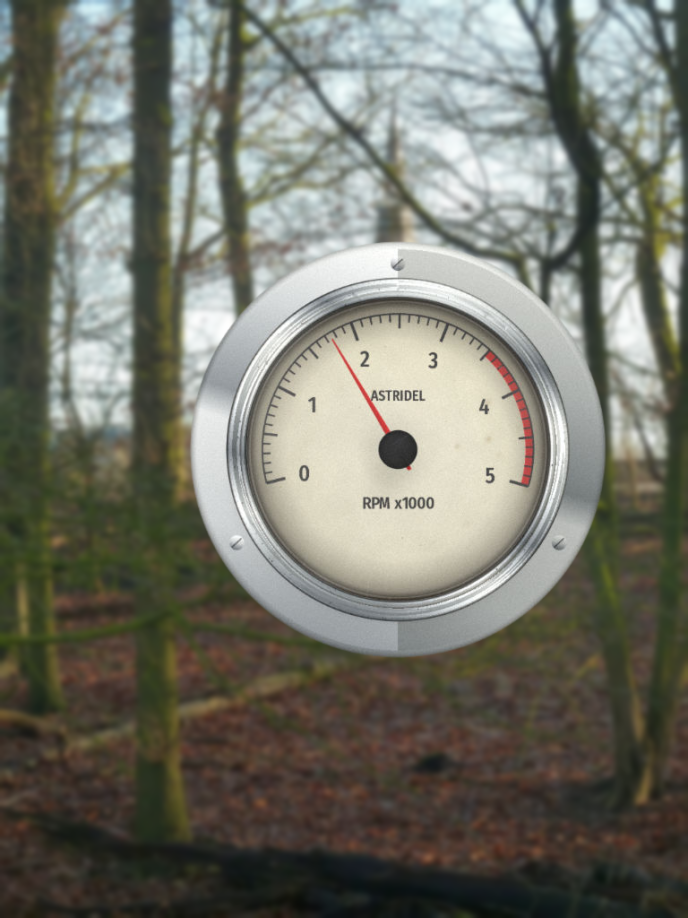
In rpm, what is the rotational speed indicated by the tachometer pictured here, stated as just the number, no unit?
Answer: 1750
